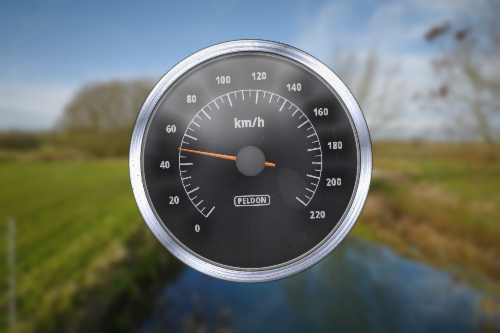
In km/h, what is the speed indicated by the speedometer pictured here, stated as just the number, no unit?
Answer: 50
